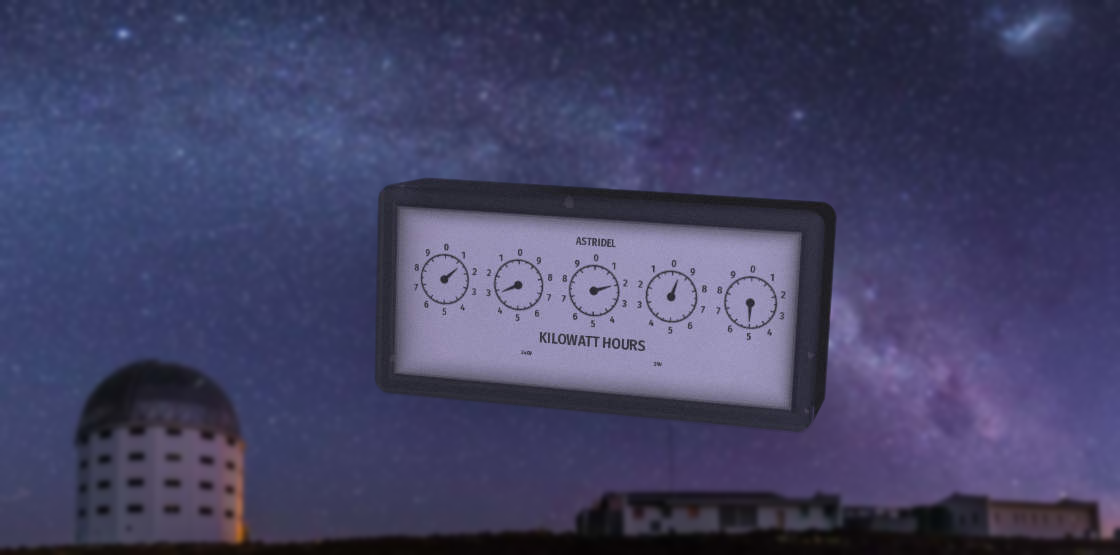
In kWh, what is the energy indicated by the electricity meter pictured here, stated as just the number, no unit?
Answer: 13195
